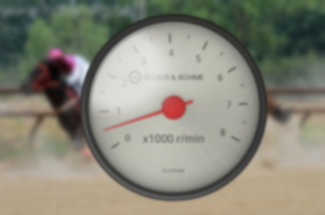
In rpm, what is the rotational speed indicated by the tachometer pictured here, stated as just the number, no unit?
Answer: 500
